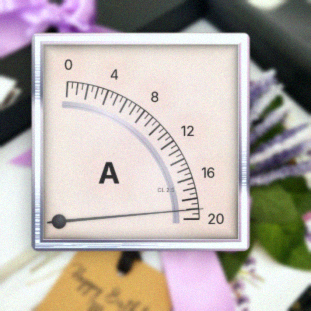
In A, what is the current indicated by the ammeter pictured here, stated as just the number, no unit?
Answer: 19
